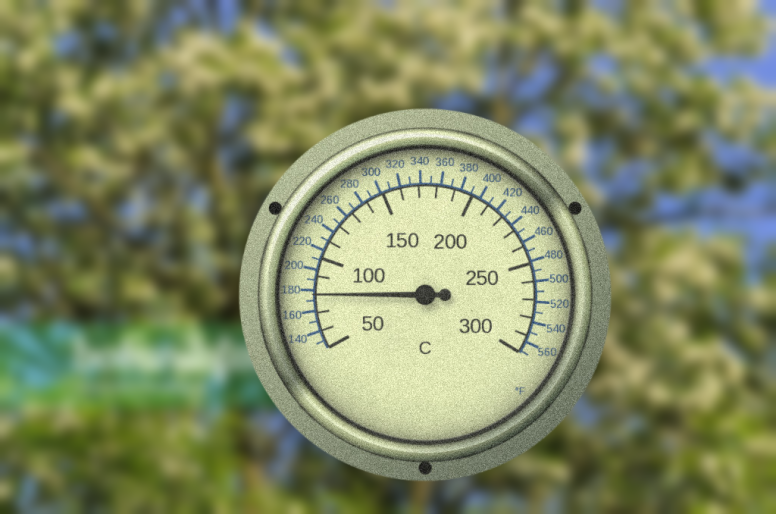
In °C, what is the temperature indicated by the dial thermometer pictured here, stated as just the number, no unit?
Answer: 80
